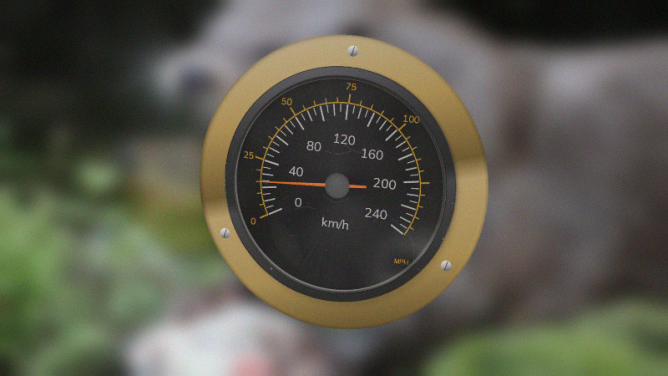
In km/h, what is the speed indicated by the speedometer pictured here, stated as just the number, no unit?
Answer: 25
